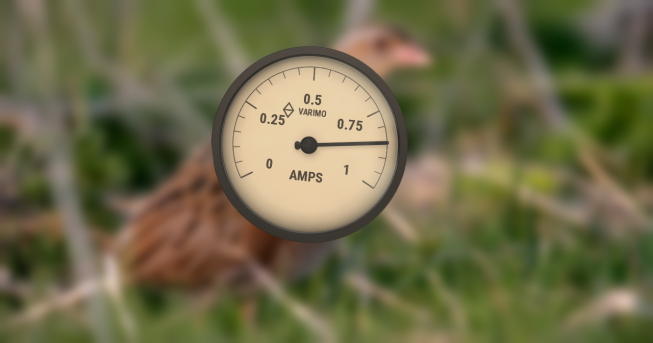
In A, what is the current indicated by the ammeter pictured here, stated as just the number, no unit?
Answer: 0.85
